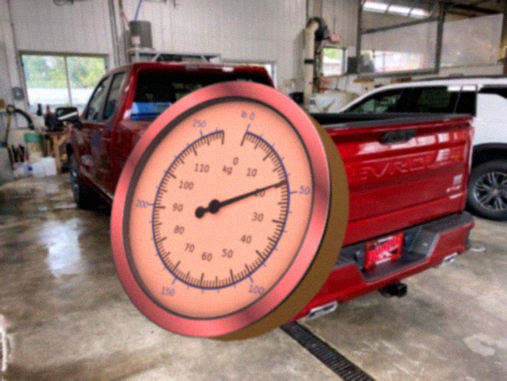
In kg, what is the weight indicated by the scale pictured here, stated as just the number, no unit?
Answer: 20
